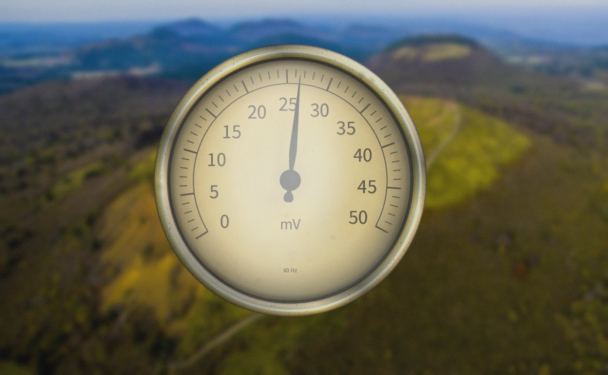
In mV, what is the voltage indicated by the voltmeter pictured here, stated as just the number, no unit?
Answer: 26.5
